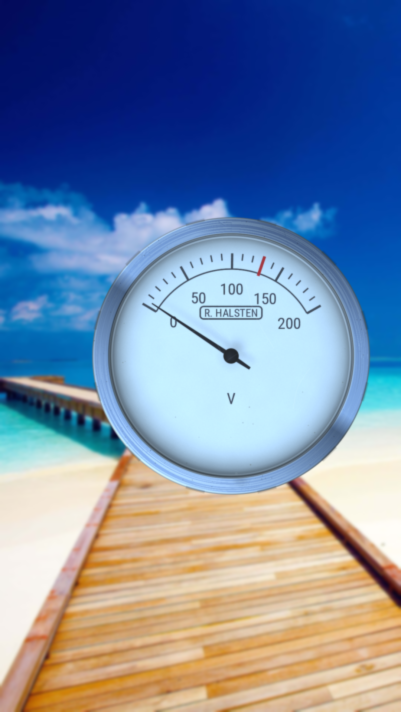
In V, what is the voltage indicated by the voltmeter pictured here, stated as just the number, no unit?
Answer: 5
